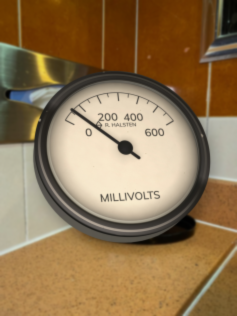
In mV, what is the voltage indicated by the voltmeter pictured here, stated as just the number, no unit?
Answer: 50
